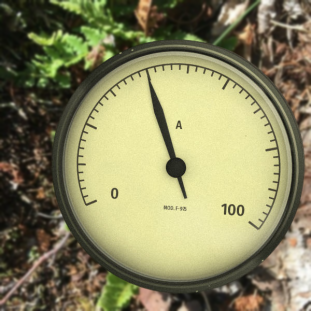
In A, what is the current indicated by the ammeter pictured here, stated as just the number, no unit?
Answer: 40
